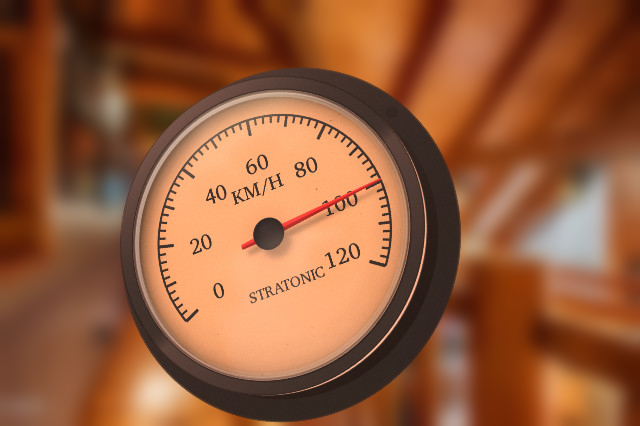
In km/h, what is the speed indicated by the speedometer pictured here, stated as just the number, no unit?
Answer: 100
